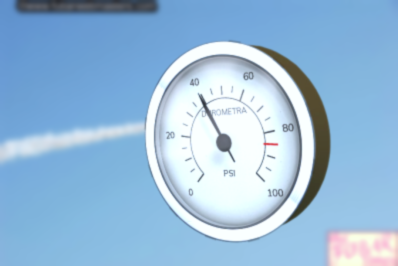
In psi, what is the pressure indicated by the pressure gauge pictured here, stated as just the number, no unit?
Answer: 40
